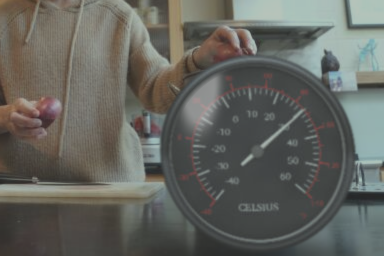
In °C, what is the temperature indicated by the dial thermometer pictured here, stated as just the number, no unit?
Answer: 30
